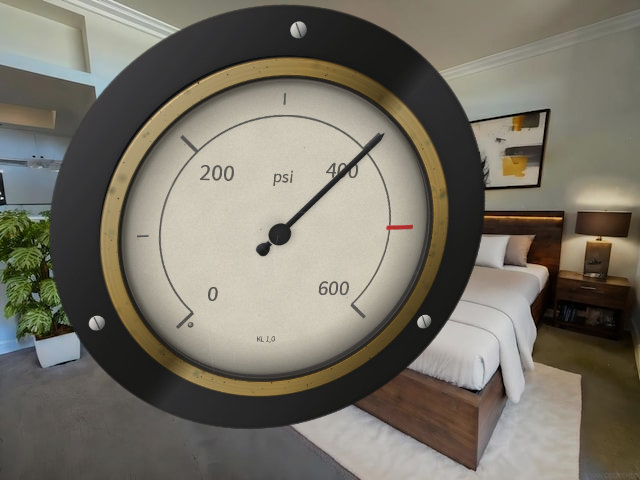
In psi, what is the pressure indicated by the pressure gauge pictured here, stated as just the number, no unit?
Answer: 400
